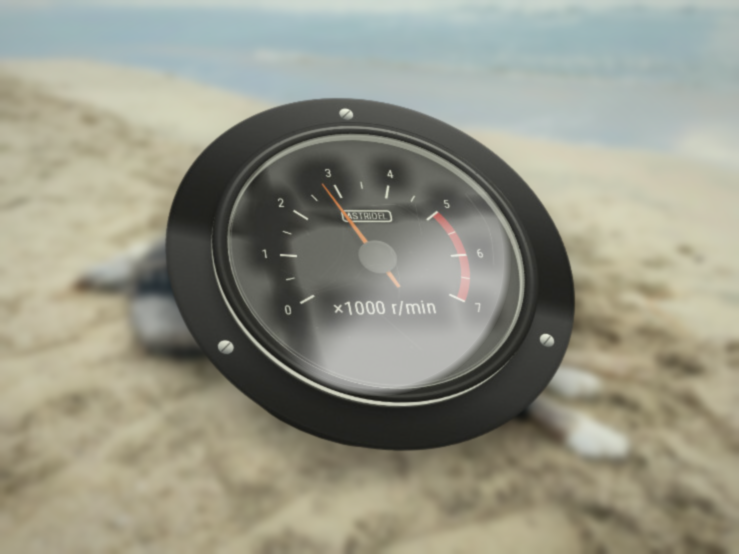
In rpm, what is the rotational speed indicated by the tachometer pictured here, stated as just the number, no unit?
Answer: 2750
